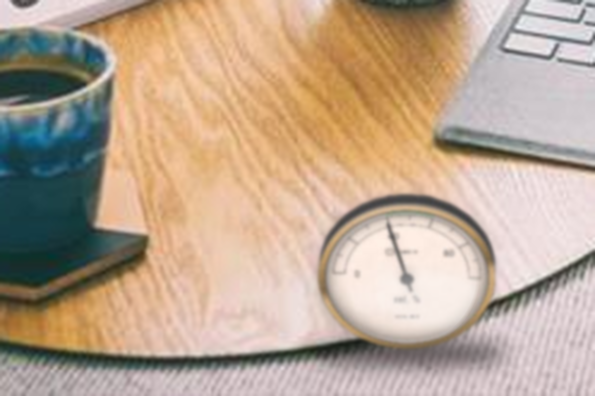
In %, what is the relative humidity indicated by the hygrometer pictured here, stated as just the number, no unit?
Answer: 40
